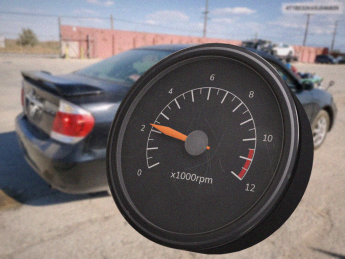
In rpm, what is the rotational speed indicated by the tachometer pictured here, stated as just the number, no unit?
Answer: 2250
